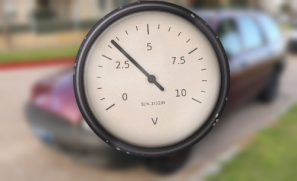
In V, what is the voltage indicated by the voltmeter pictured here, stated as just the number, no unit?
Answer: 3.25
